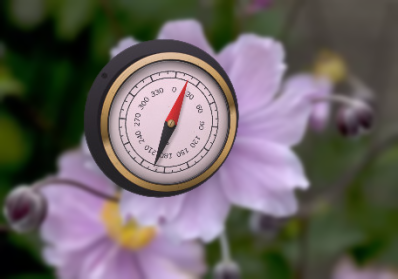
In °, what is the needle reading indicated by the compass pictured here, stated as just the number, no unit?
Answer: 15
